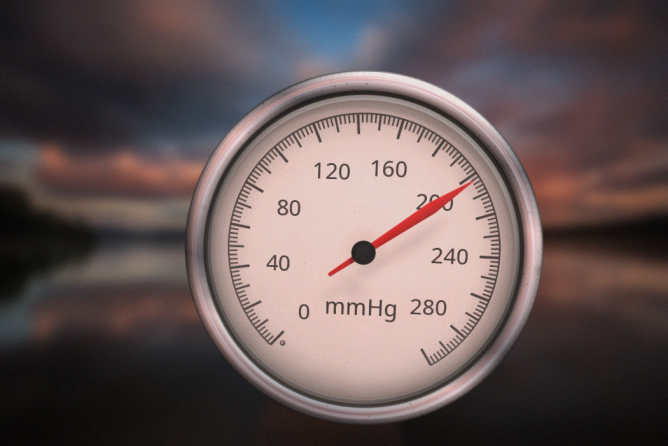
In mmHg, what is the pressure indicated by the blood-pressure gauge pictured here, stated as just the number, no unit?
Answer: 202
